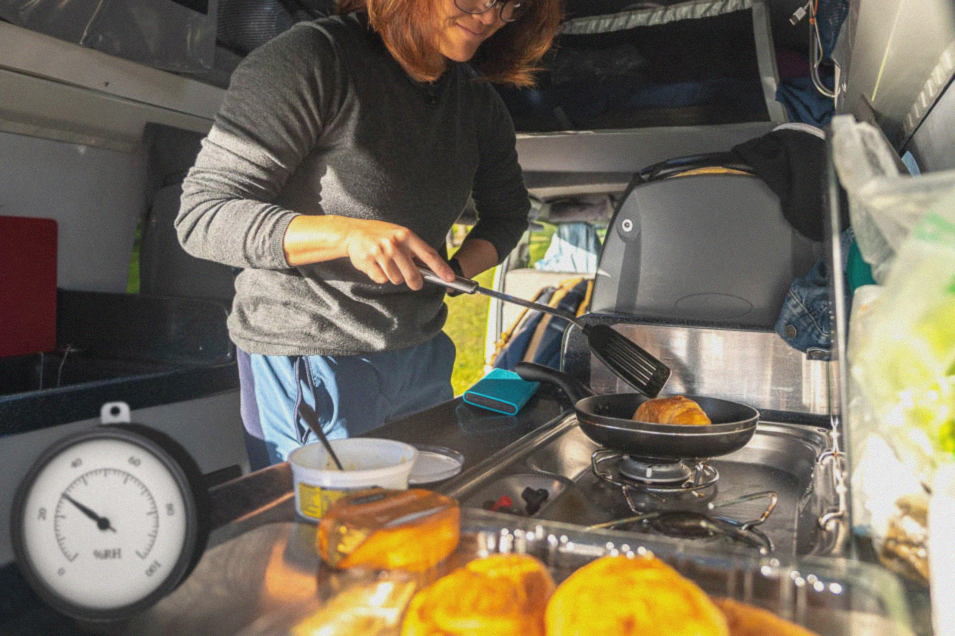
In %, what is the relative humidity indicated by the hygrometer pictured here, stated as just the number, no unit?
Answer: 30
